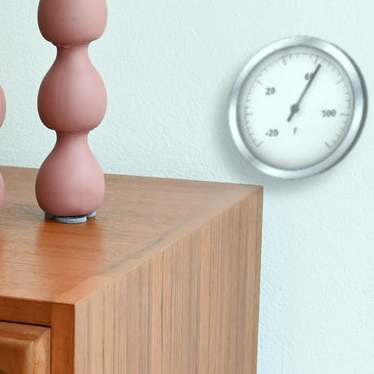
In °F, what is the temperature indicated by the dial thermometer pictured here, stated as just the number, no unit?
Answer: 64
